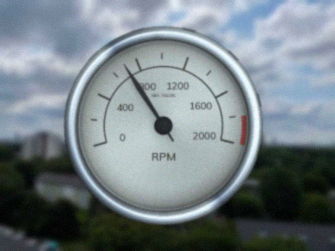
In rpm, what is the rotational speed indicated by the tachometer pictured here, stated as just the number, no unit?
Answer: 700
